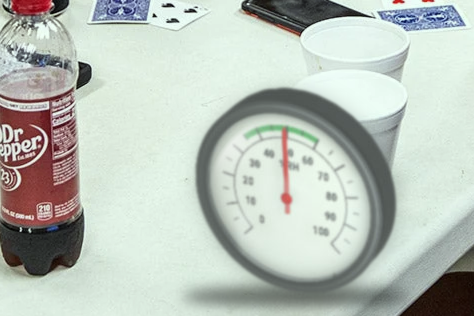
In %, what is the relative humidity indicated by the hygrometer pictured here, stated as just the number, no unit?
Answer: 50
